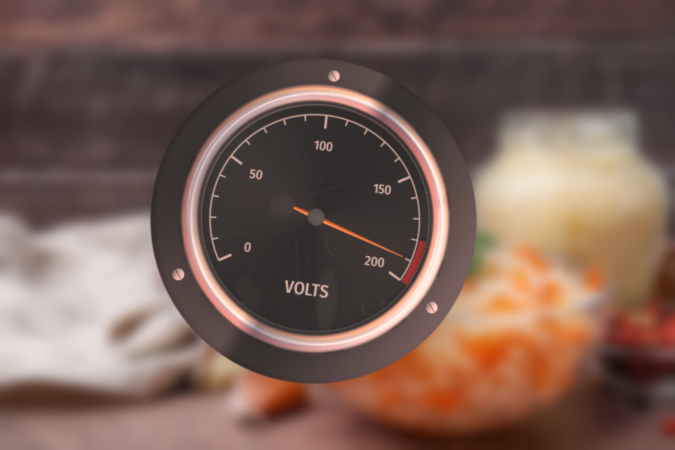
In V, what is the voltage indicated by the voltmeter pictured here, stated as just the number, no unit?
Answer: 190
